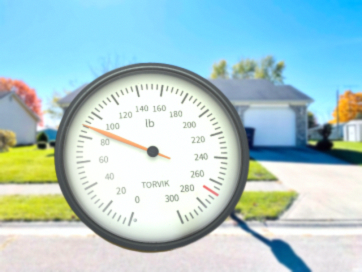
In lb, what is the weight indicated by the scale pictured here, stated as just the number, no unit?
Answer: 88
